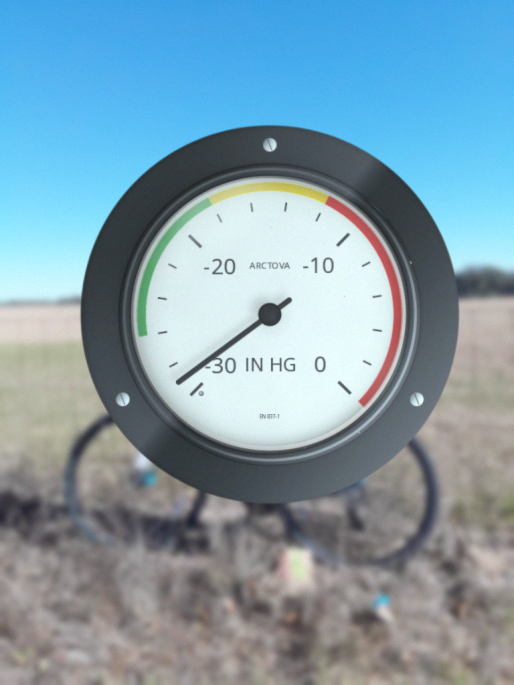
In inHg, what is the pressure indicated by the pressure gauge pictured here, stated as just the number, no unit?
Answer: -29
